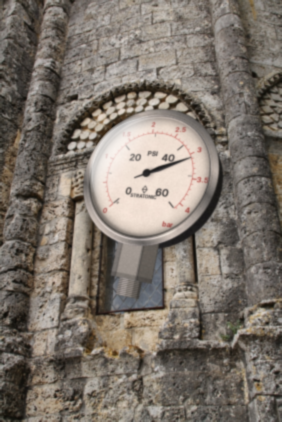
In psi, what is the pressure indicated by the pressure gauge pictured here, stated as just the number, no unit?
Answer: 45
